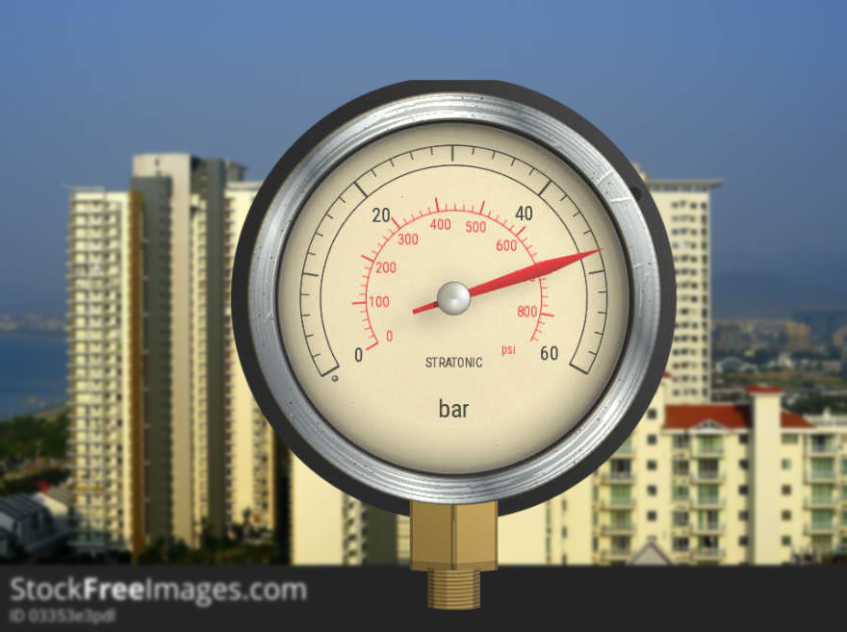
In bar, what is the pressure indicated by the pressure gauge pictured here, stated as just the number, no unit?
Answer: 48
